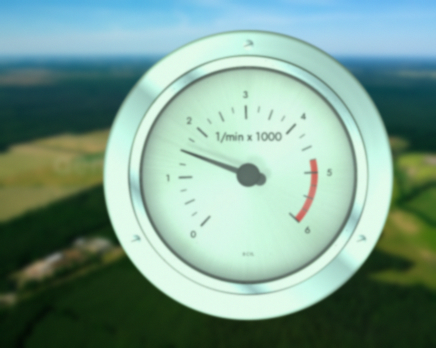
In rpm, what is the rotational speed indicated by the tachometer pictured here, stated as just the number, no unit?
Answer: 1500
